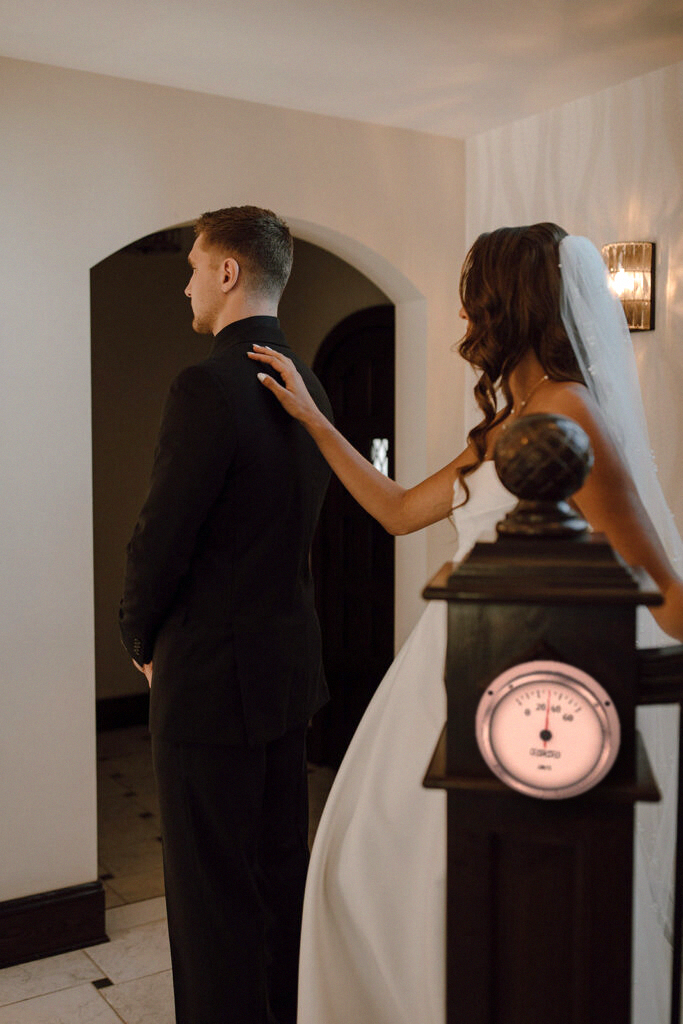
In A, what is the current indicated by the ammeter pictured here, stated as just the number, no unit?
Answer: 30
